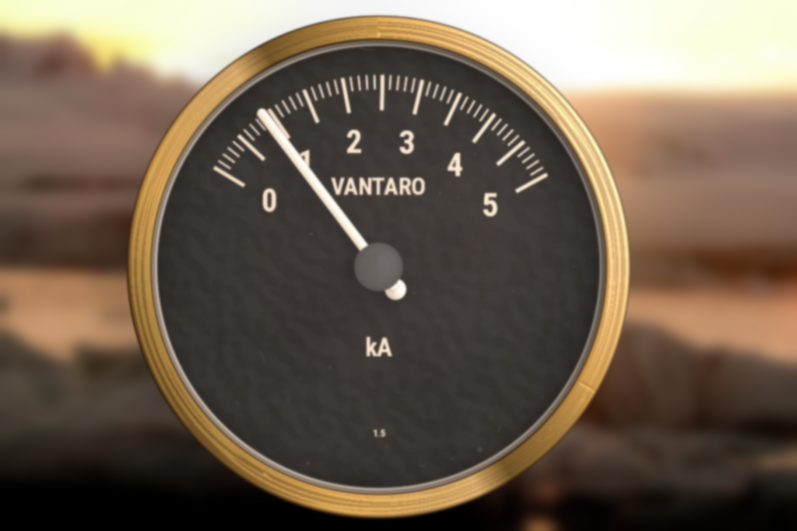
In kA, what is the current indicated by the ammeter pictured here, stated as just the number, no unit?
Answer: 0.9
